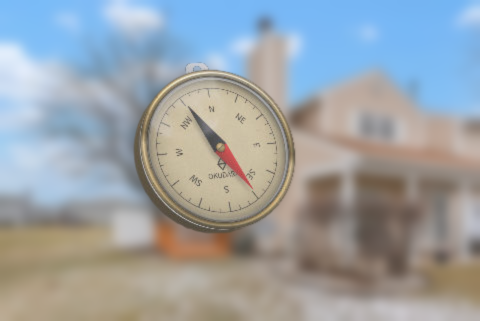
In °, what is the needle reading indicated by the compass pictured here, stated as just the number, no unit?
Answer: 150
